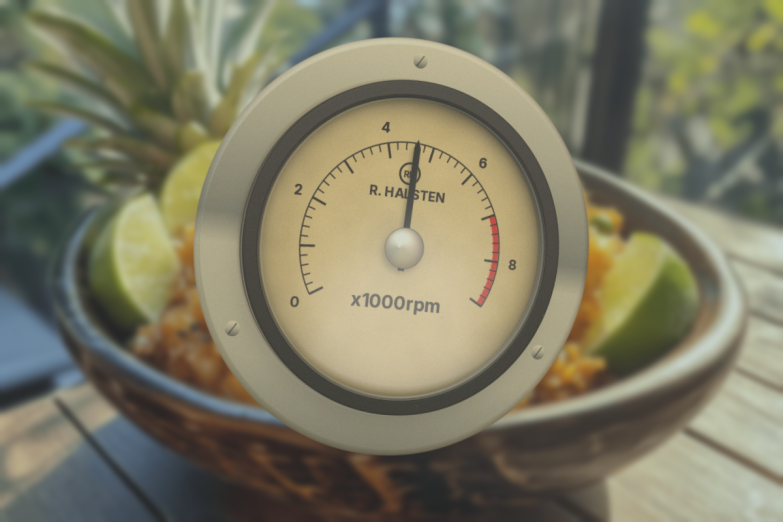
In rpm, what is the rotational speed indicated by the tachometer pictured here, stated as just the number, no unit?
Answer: 4600
